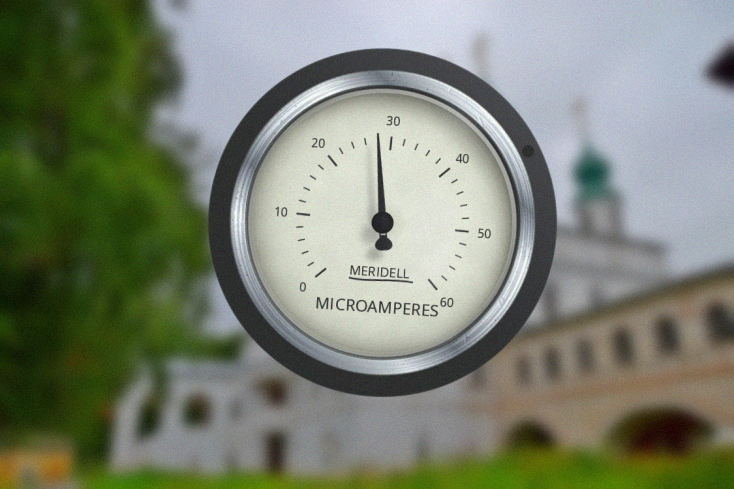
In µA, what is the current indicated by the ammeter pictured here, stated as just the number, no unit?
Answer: 28
